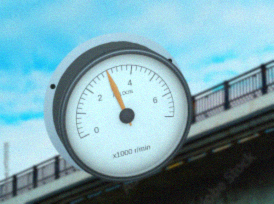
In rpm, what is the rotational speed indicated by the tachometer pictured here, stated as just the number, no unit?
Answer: 3000
